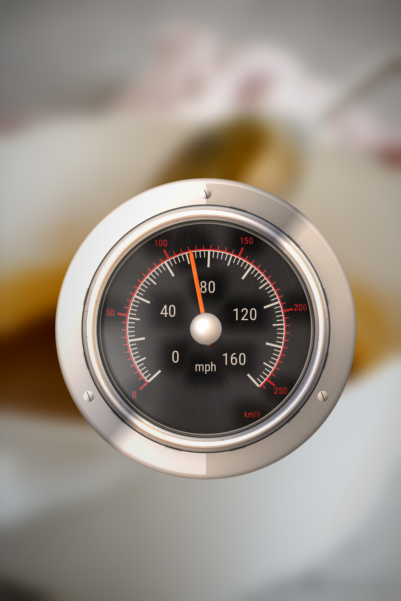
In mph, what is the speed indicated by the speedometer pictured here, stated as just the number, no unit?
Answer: 72
